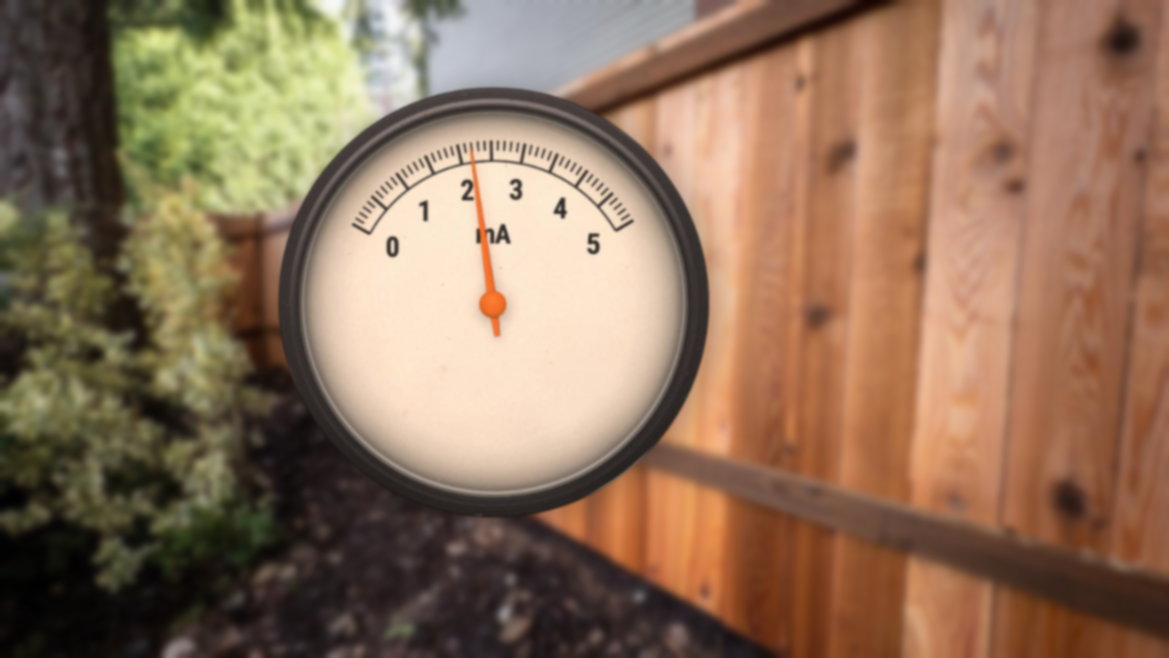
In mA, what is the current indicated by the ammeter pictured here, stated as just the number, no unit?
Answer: 2.2
